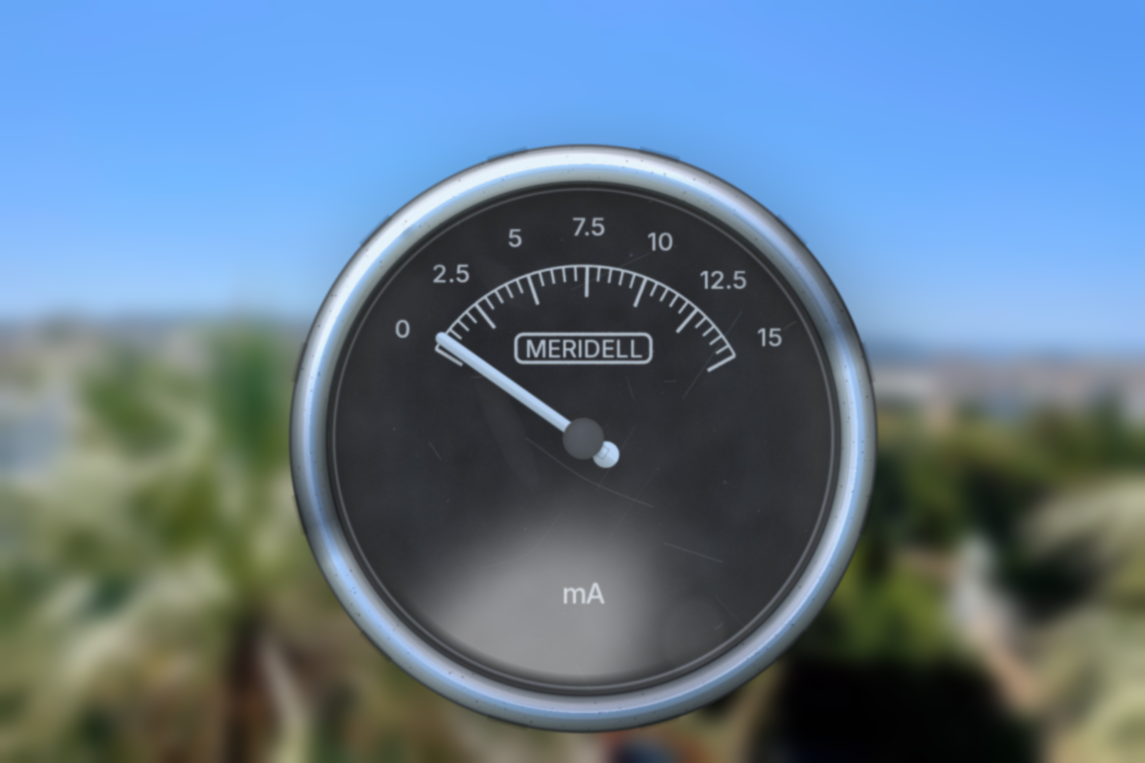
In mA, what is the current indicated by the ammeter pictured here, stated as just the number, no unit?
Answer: 0.5
